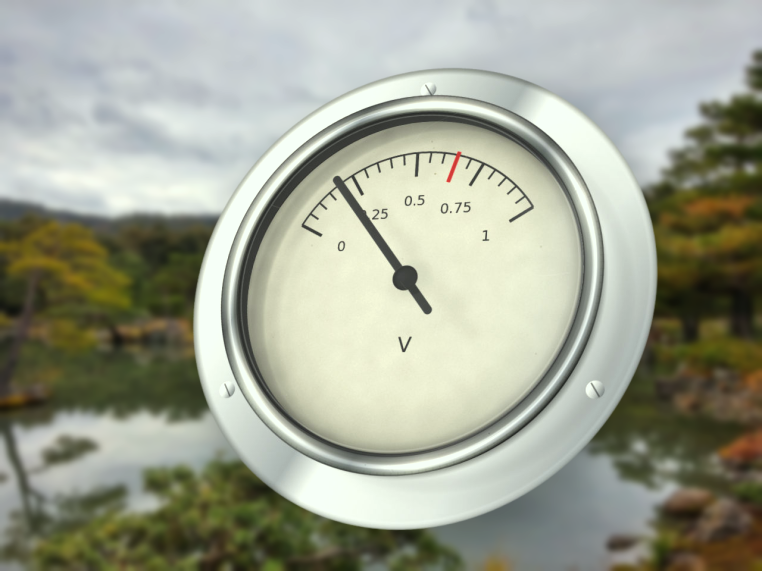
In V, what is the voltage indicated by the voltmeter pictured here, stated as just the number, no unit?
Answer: 0.2
